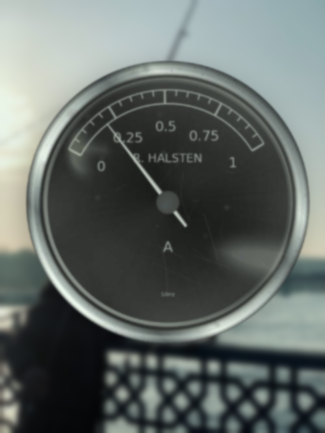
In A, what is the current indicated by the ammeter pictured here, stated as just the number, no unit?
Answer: 0.2
